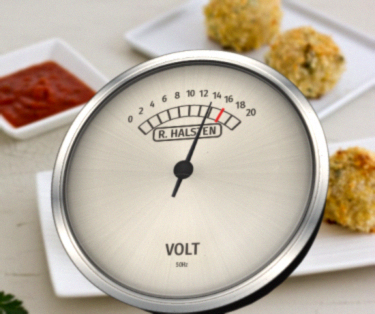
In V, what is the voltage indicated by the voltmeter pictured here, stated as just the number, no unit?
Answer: 14
